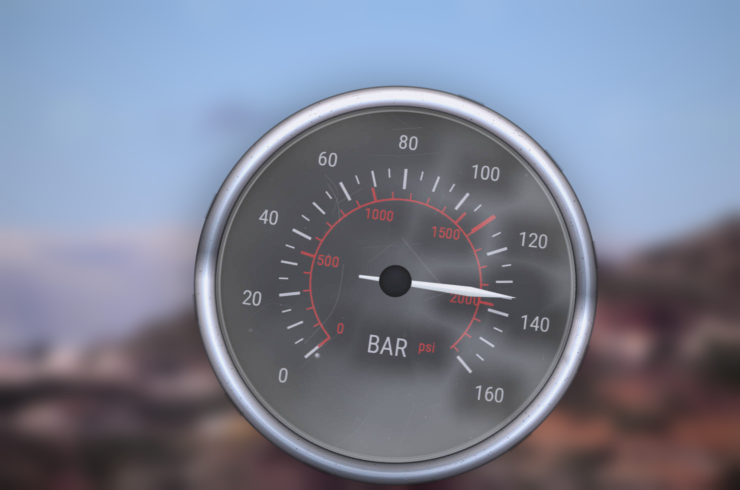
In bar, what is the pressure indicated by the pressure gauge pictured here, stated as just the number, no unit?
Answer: 135
